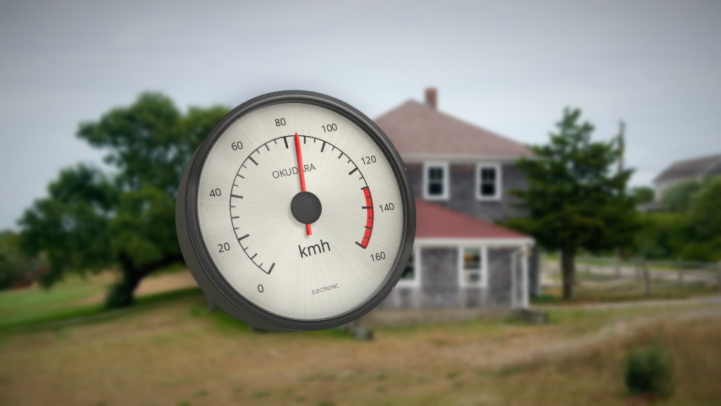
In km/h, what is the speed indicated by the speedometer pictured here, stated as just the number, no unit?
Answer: 85
